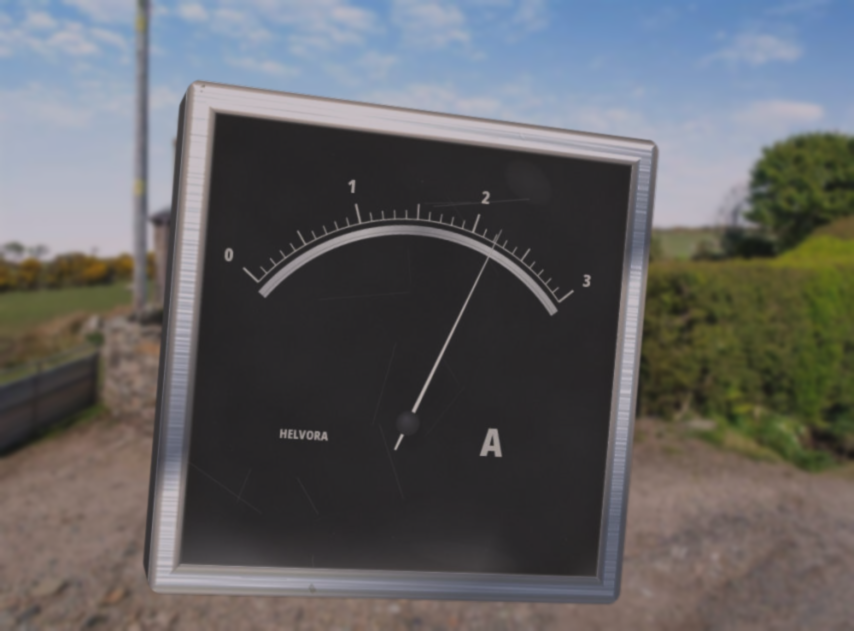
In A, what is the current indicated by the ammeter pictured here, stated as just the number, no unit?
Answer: 2.2
